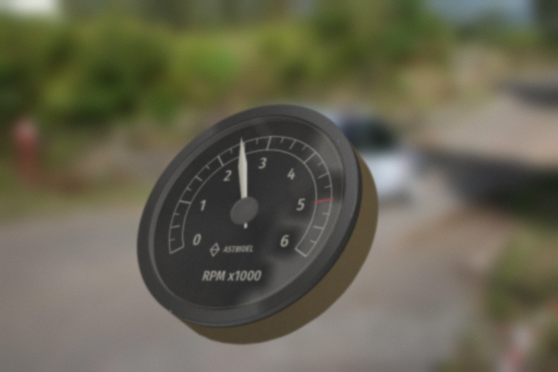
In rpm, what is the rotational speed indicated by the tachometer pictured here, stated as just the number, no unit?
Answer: 2500
